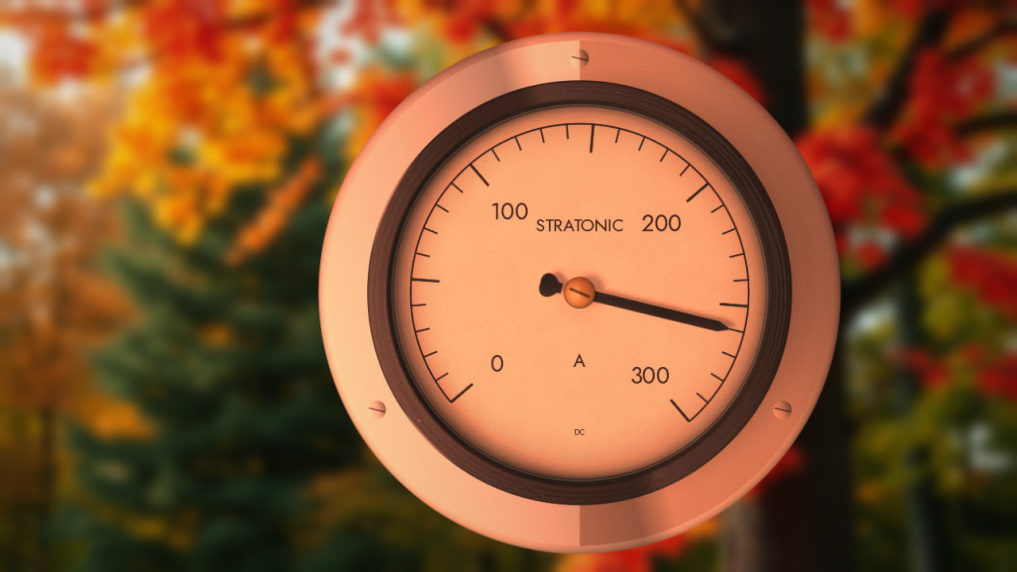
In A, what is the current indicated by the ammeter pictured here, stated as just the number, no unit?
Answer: 260
